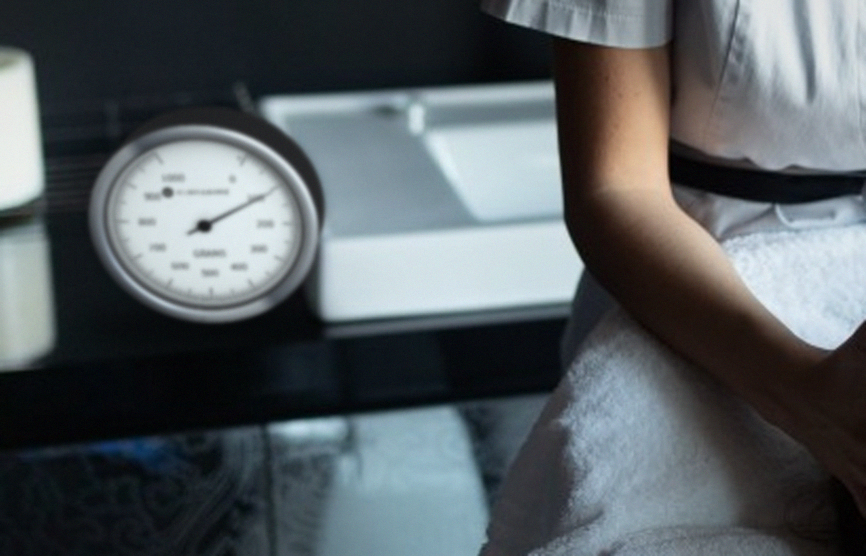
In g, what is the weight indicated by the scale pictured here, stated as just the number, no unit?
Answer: 100
